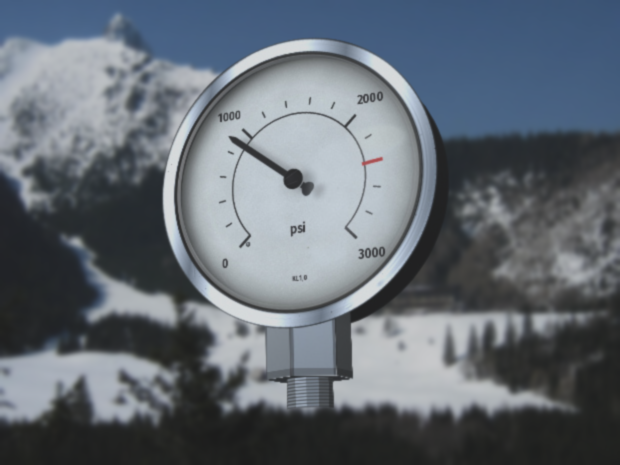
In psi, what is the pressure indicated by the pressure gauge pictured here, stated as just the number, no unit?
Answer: 900
